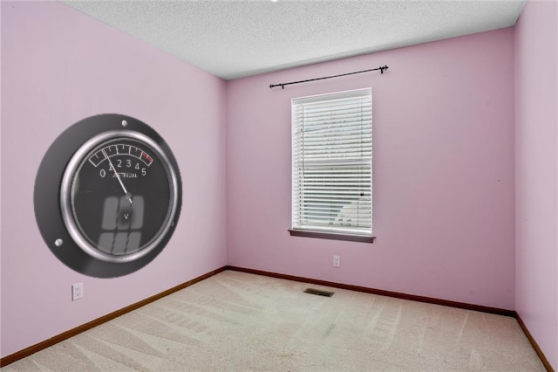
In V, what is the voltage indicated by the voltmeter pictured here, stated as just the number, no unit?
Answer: 1
